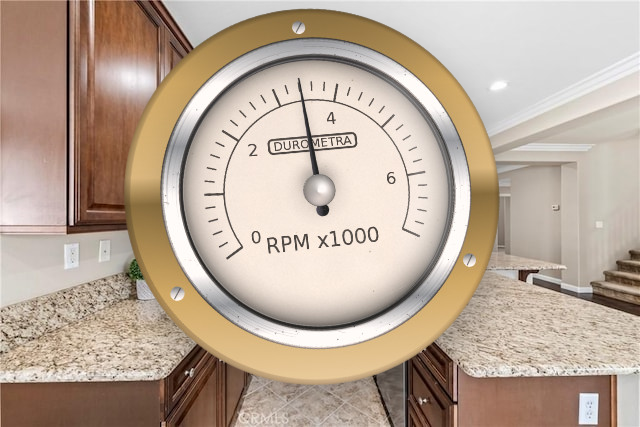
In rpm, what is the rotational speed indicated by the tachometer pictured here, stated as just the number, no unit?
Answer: 3400
